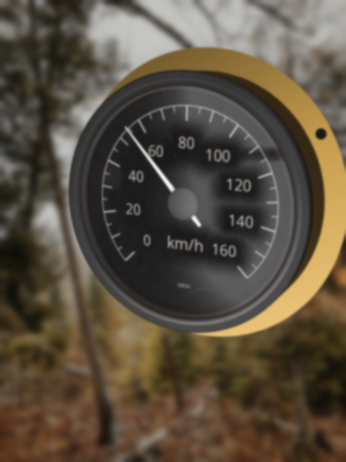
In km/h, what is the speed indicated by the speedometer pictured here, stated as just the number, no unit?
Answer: 55
